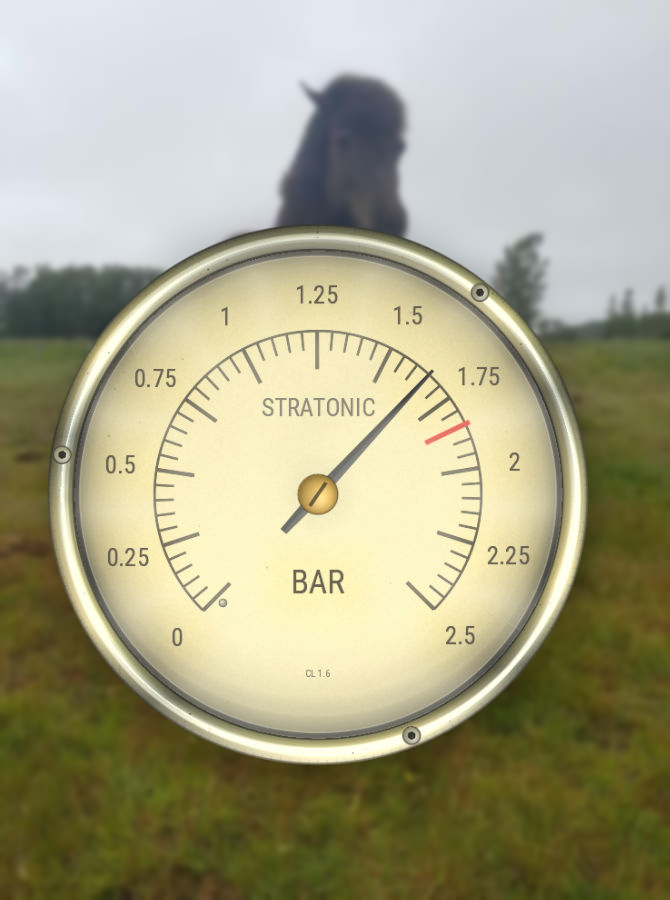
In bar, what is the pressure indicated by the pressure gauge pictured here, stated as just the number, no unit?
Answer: 1.65
